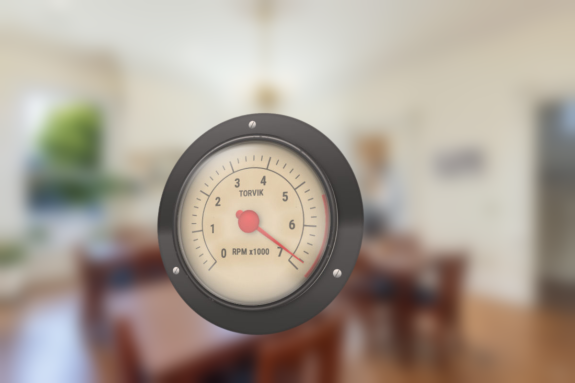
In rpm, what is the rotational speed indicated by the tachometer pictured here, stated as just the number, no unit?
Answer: 6800
